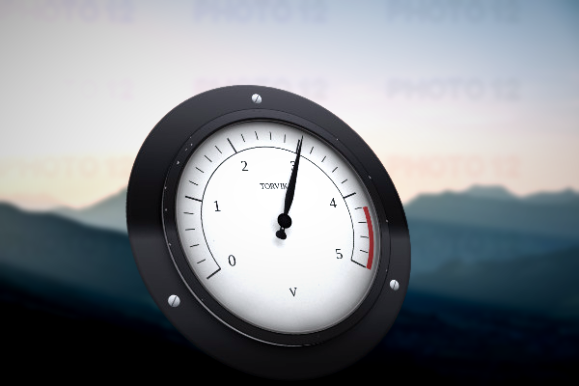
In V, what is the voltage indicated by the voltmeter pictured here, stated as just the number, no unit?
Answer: 3
